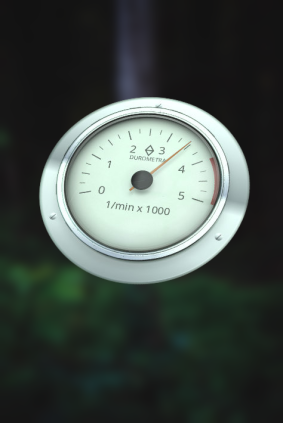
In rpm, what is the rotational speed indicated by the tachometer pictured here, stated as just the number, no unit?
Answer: 3500
